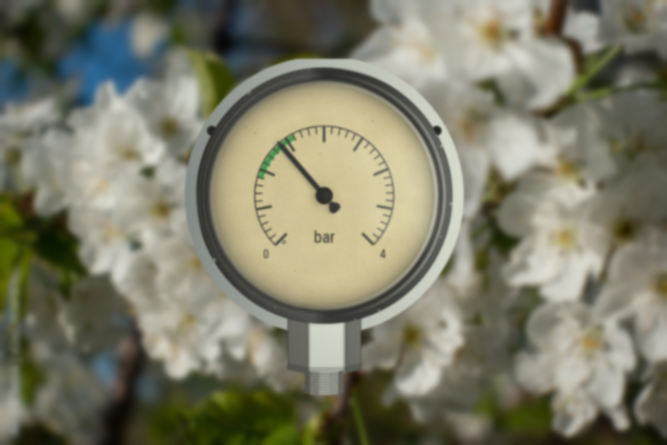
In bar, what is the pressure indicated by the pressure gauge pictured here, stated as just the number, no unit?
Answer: 1.4
